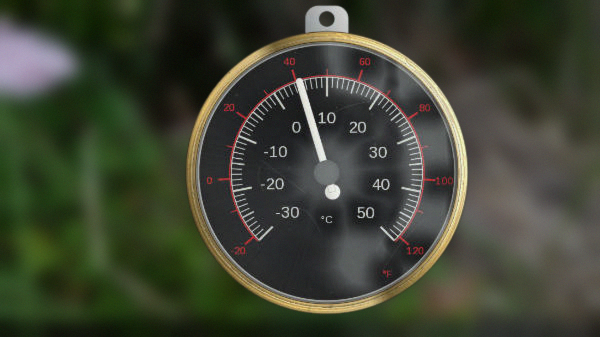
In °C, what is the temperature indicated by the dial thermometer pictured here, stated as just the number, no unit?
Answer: 5
